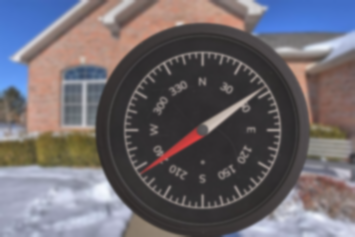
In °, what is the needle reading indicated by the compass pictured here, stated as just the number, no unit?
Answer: 235
